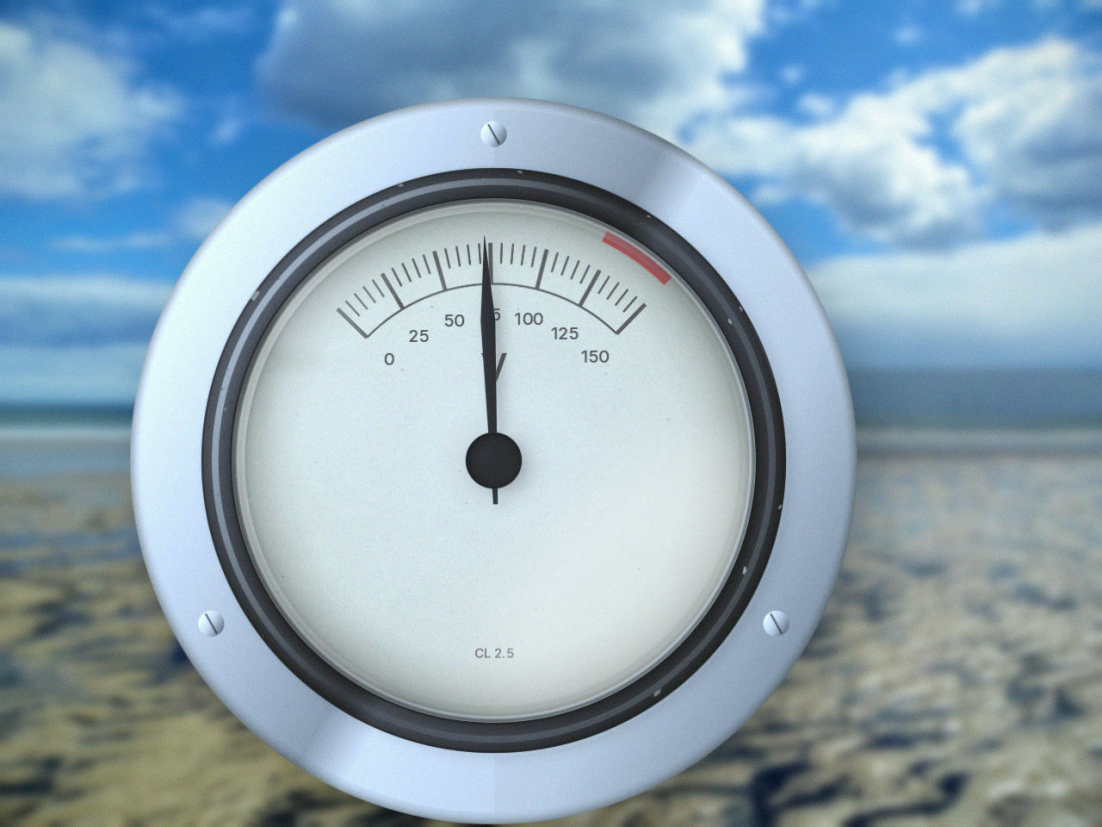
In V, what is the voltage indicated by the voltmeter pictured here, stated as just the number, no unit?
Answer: 72.5
